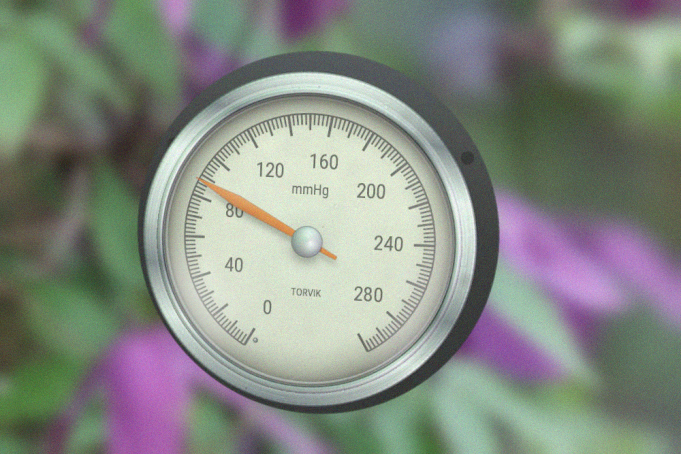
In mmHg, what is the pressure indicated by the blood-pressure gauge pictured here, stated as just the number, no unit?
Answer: 88
